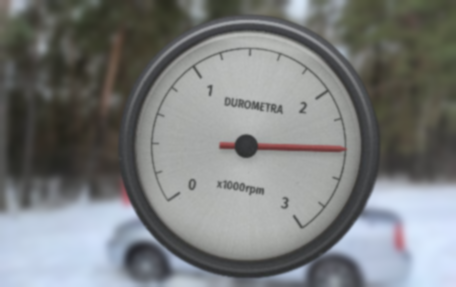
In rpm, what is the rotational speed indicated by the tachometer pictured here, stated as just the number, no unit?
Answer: 2400
